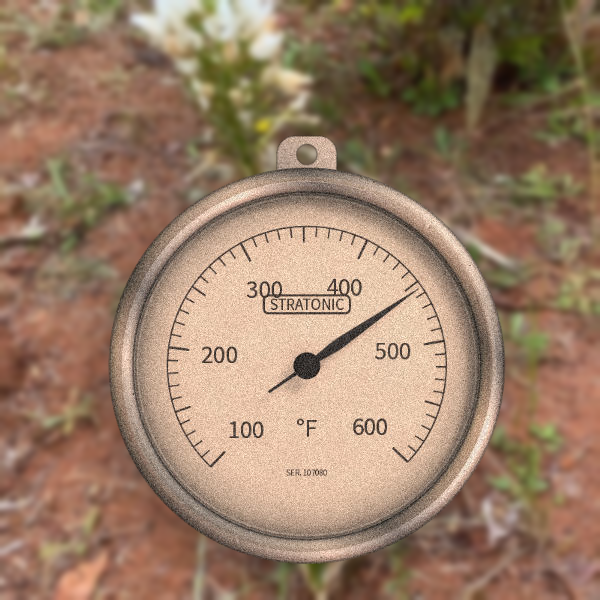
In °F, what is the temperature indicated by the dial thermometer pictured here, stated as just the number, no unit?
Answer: 455
